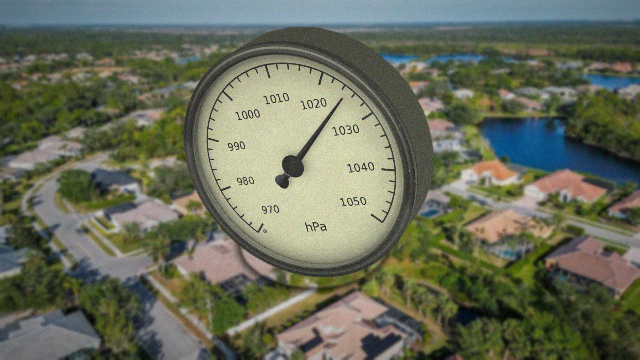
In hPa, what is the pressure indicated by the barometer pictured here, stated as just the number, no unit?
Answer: 1025
